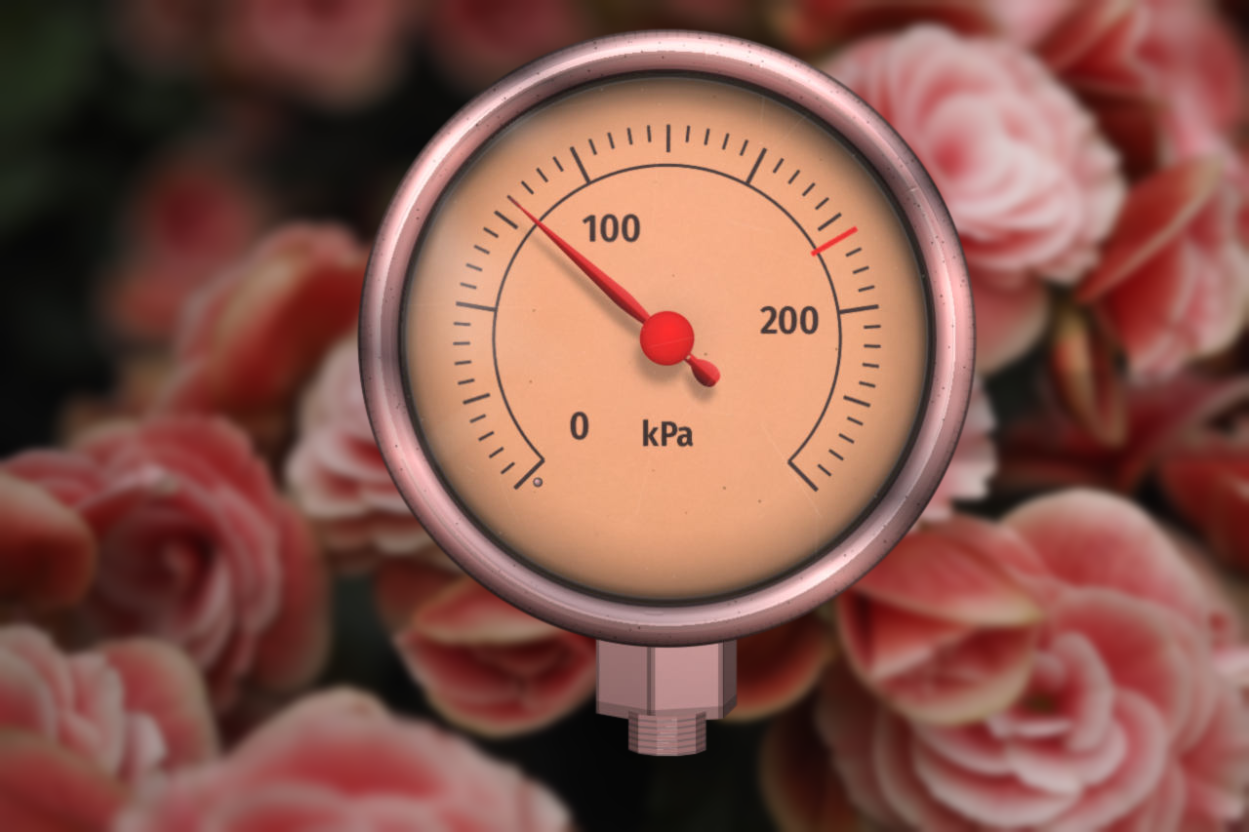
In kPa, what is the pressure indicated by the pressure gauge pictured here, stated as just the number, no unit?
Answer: 80
